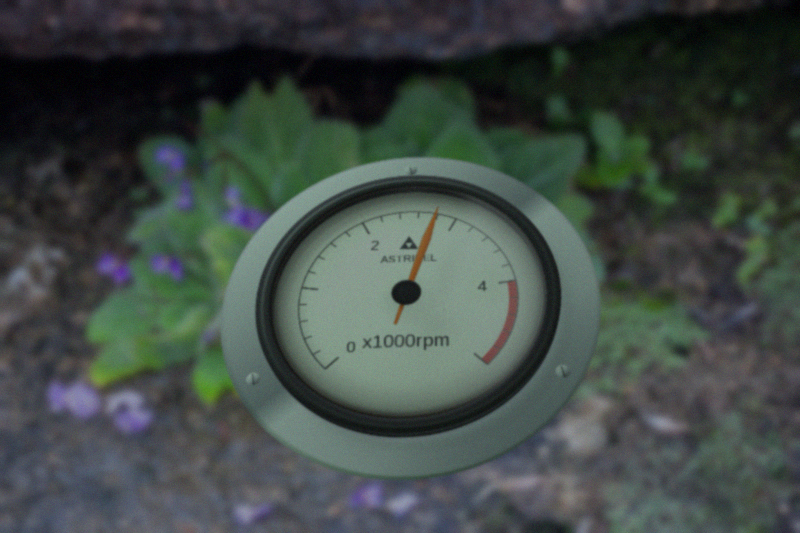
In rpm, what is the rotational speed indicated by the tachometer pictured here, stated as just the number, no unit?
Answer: 2800
